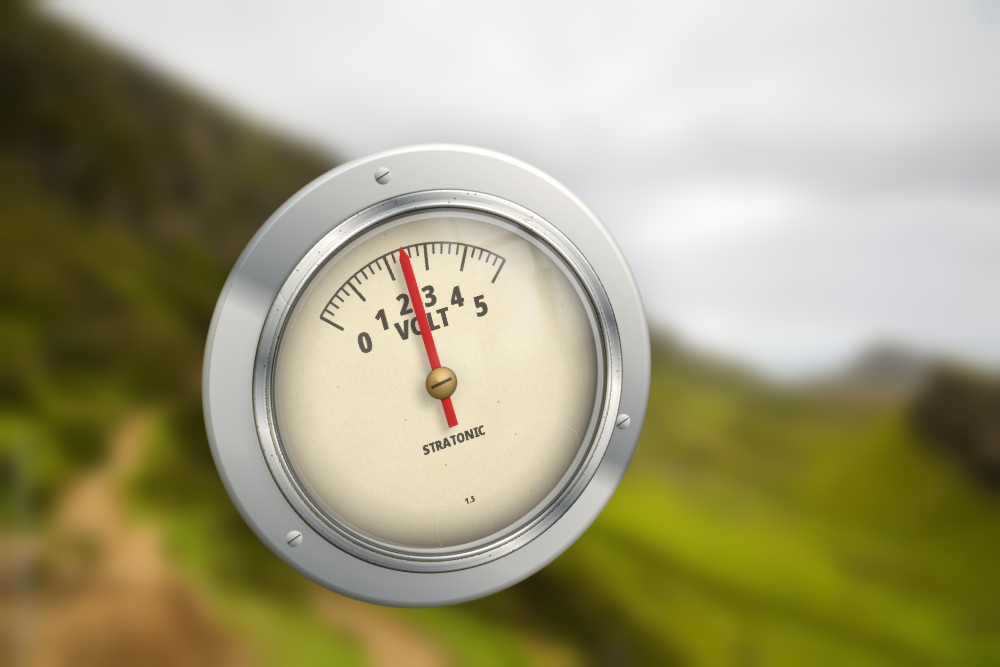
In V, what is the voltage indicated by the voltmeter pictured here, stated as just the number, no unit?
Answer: 2.4
